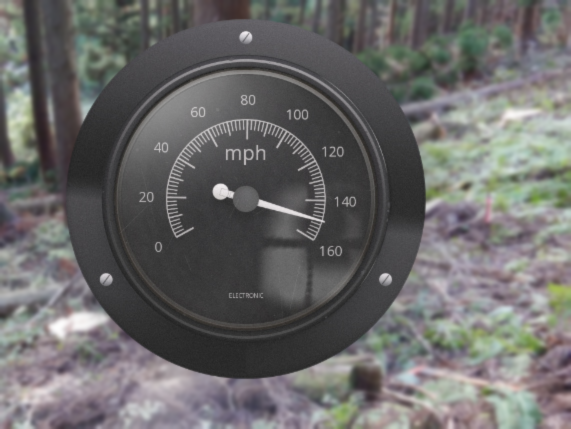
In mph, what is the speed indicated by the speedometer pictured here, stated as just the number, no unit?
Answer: 150
